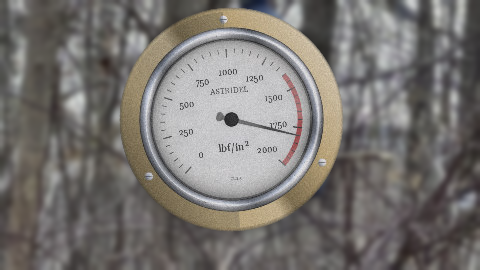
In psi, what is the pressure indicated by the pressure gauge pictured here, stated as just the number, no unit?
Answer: 1800
